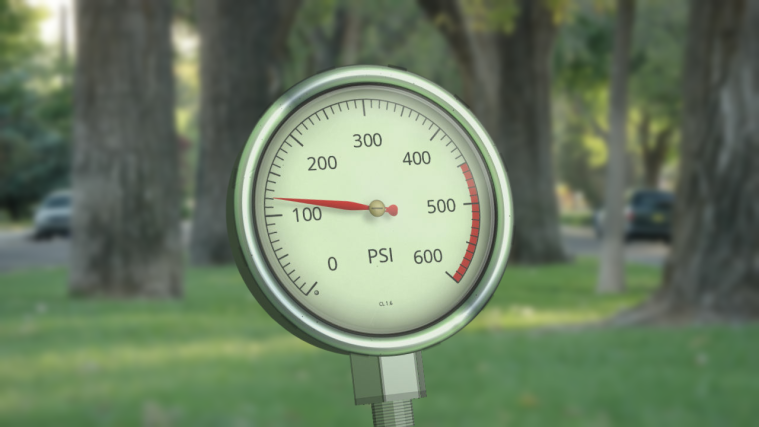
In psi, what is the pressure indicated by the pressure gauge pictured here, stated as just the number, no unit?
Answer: 120
